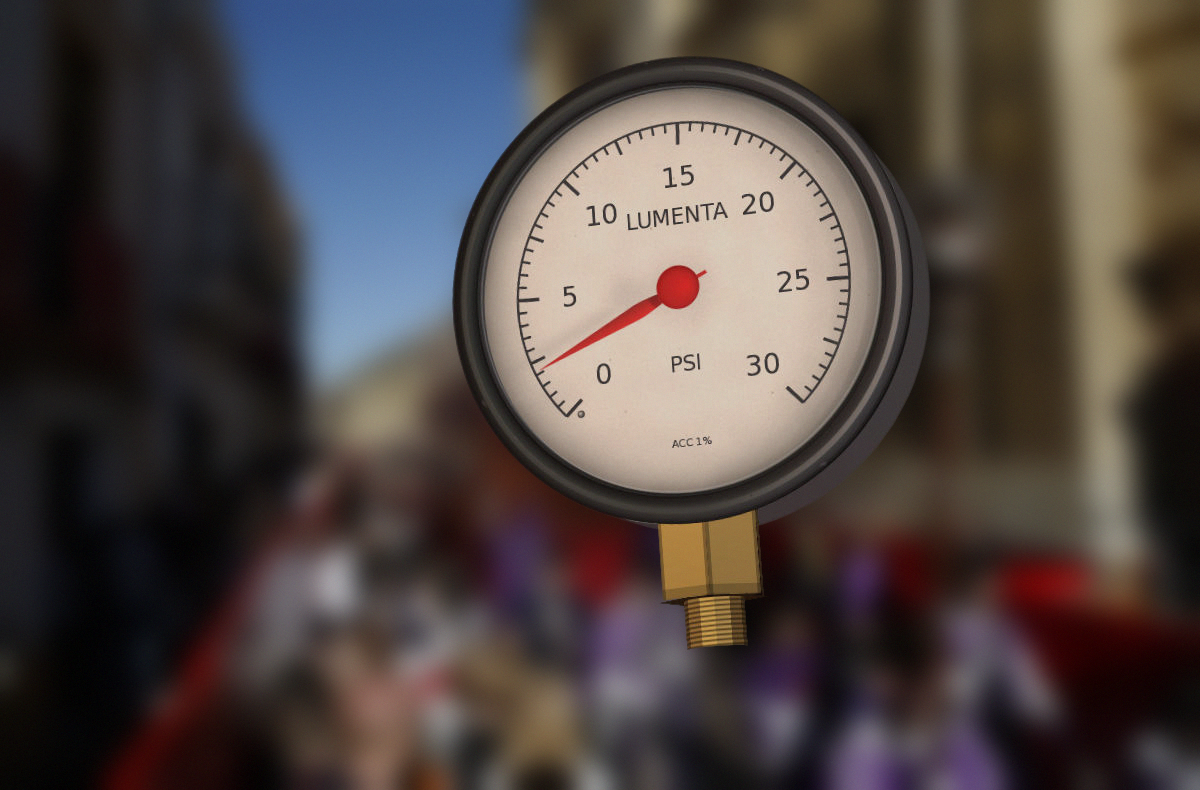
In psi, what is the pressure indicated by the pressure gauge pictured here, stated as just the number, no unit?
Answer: 2
